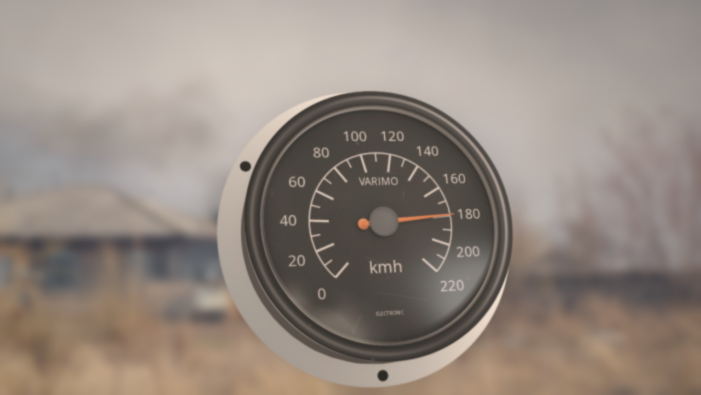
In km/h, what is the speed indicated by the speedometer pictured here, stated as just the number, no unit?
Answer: 180
